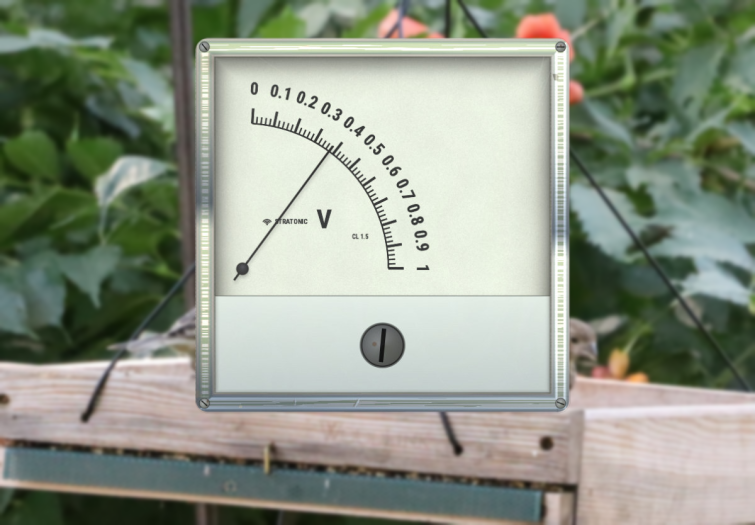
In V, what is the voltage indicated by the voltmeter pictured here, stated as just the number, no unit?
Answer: 0.38
